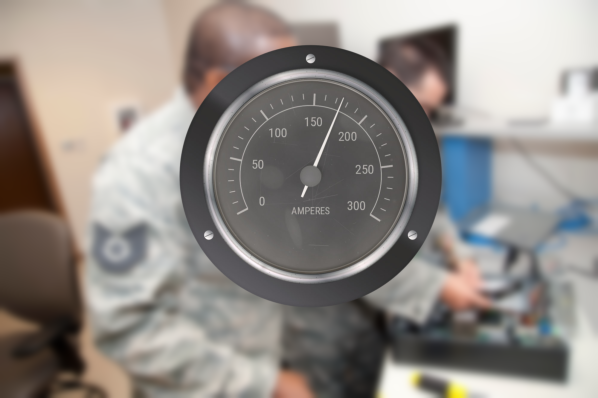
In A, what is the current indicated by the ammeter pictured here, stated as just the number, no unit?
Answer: 175
